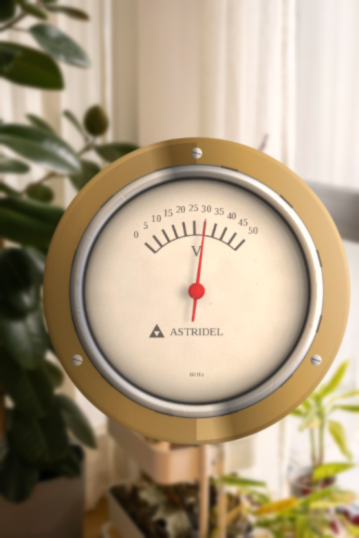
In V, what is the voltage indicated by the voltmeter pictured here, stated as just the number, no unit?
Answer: 30
